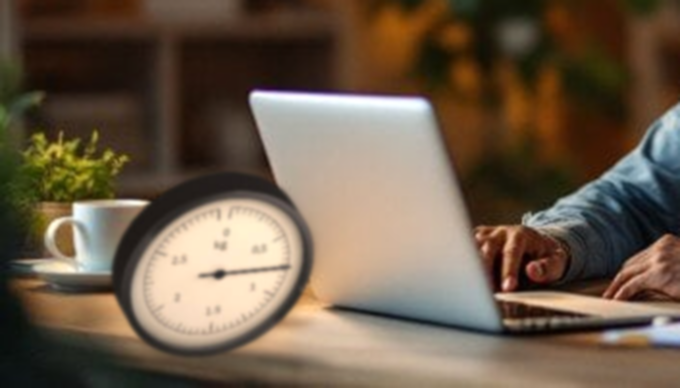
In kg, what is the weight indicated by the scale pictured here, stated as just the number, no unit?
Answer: 0.75
